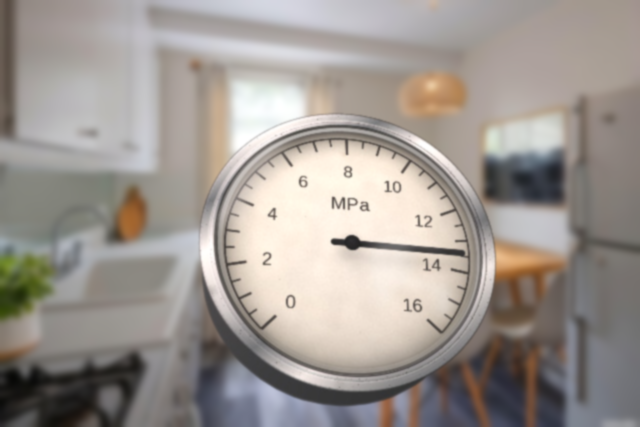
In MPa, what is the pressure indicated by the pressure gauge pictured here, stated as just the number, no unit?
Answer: 13.5
